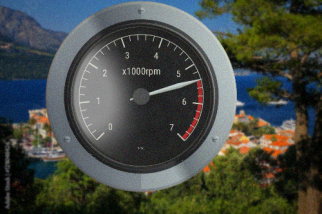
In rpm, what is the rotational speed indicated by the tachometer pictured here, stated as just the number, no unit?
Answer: 5400
